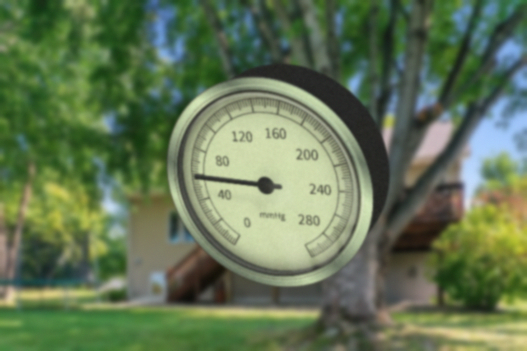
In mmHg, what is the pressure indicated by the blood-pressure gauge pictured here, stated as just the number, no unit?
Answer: 60
